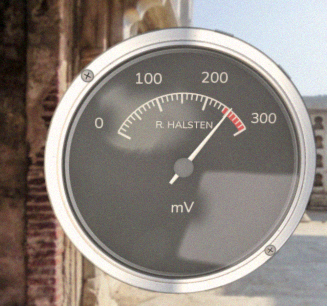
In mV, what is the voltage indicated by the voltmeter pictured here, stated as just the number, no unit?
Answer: 250
